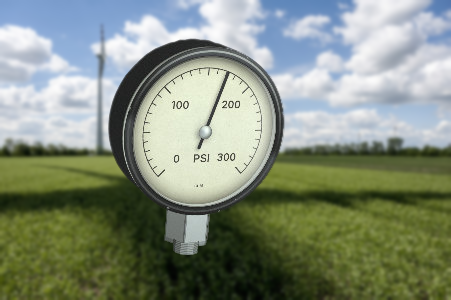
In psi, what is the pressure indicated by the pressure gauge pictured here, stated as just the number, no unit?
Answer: 170
